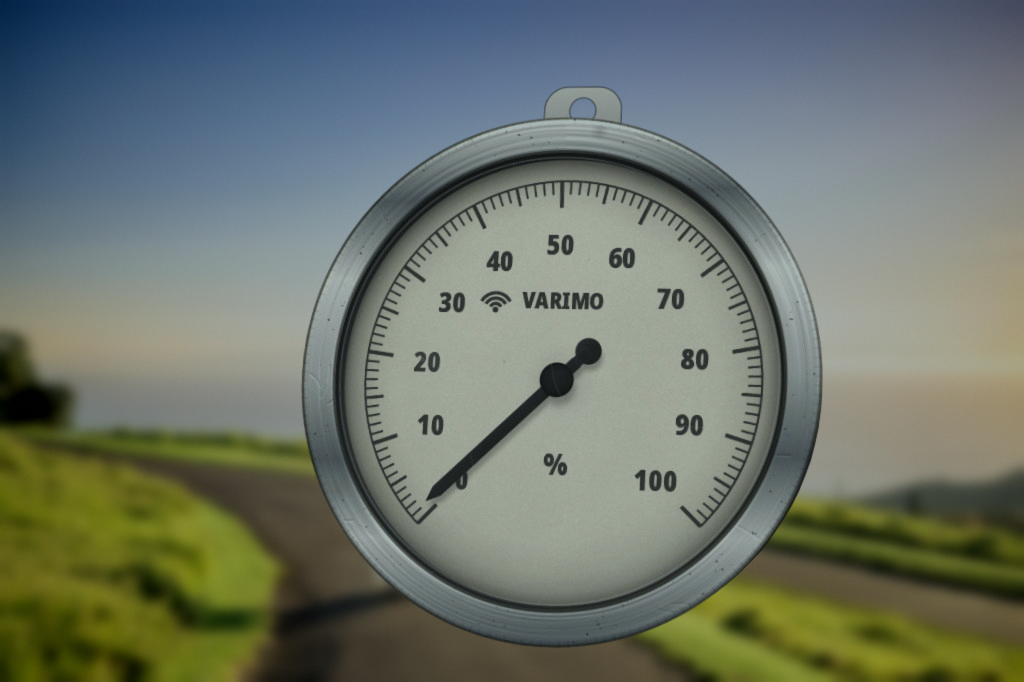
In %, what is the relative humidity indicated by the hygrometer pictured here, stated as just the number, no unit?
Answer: 1
